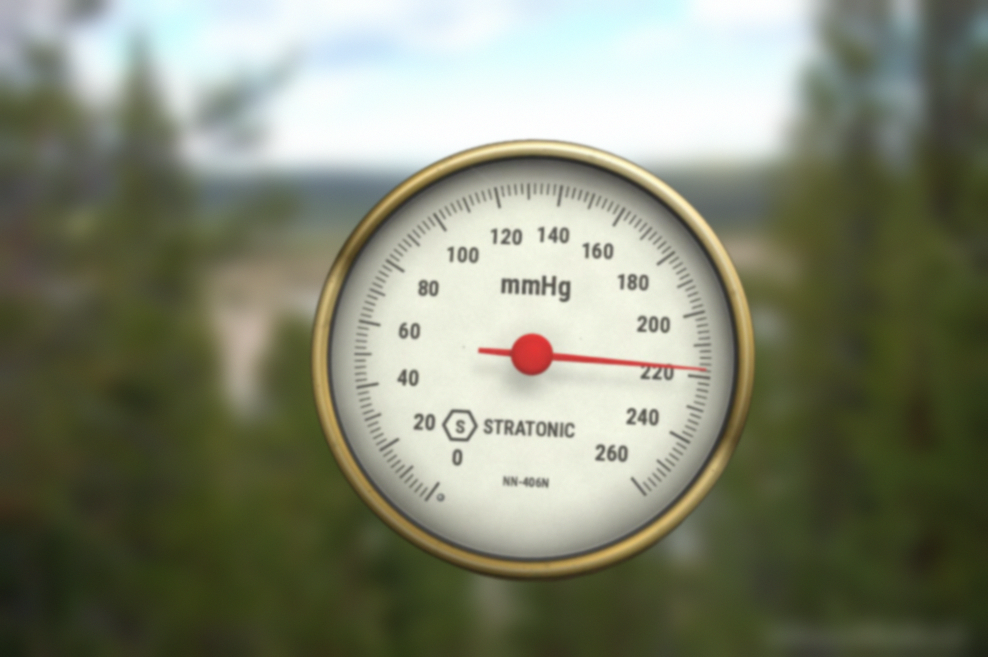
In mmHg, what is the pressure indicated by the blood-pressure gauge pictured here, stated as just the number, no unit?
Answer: 218
